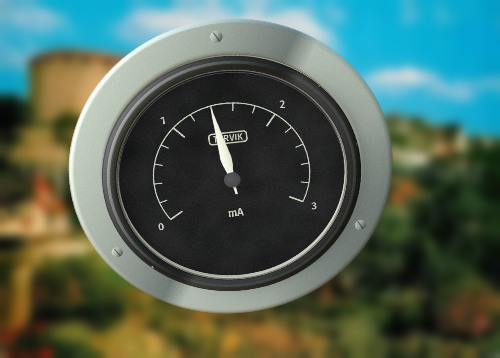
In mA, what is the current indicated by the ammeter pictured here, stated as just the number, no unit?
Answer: 1.4
